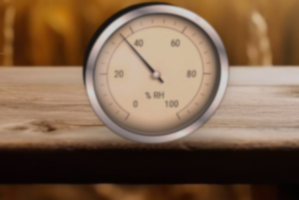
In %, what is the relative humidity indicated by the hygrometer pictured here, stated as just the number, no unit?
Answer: 36
